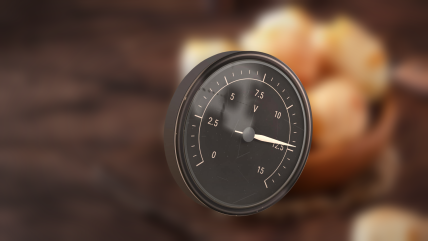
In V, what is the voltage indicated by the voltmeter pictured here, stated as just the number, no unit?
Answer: 12.25
